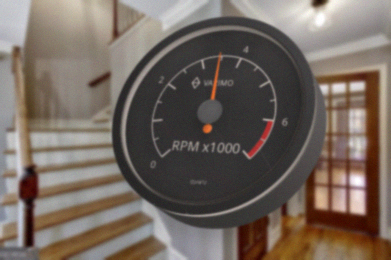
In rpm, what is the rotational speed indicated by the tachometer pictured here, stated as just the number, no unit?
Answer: 3500
